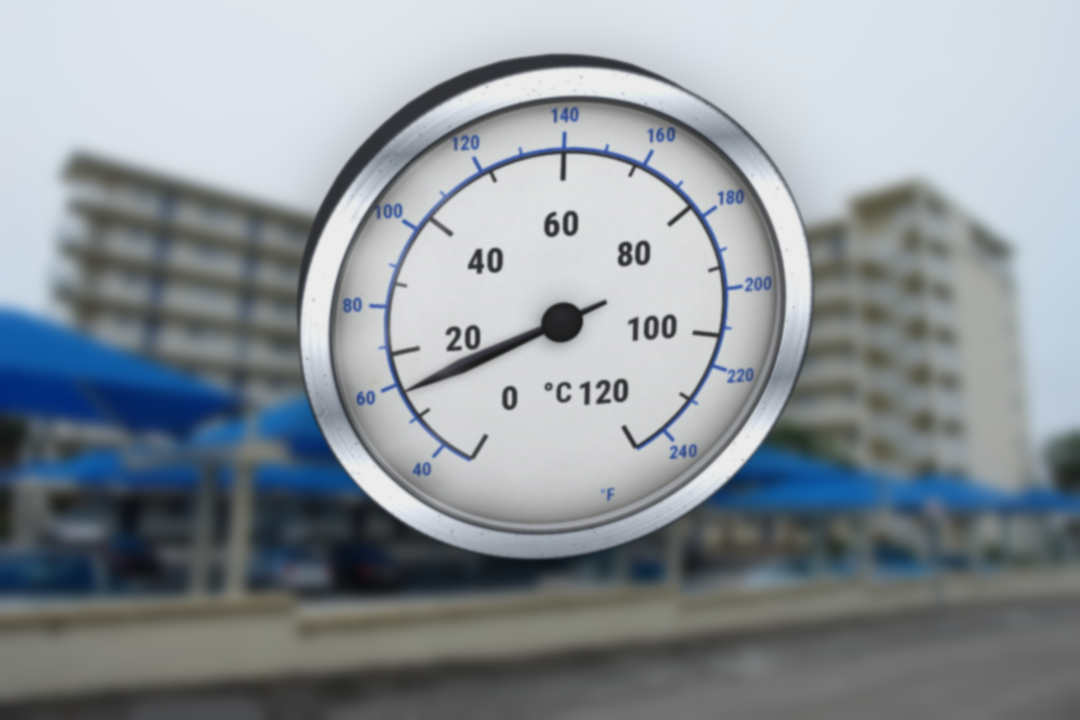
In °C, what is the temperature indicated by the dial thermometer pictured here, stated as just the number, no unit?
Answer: 15
